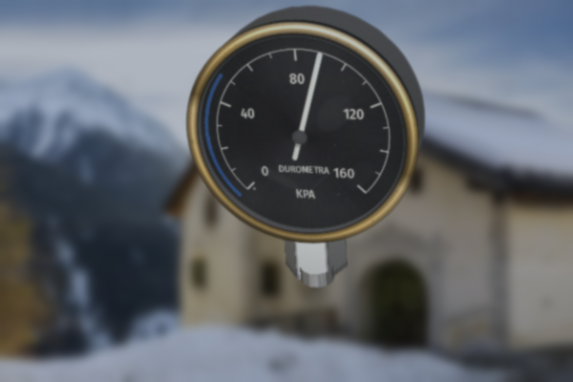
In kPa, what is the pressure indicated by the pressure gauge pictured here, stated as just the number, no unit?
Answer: 90
